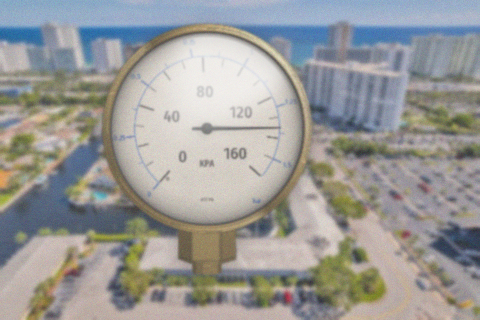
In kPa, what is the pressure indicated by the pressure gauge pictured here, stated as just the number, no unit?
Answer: 135
